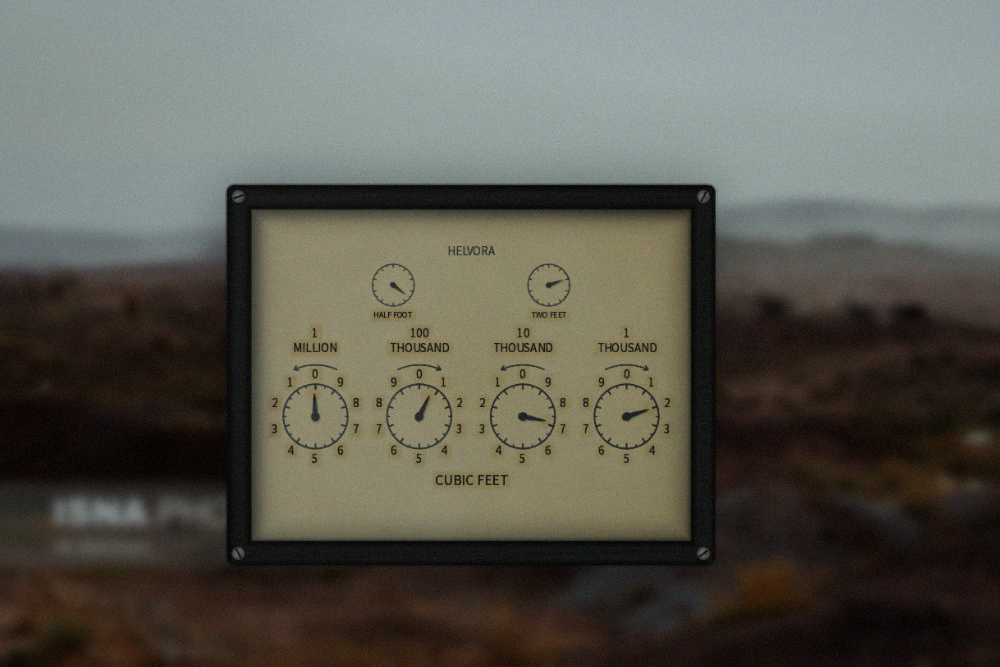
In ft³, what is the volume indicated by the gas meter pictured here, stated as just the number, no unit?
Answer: 7200
